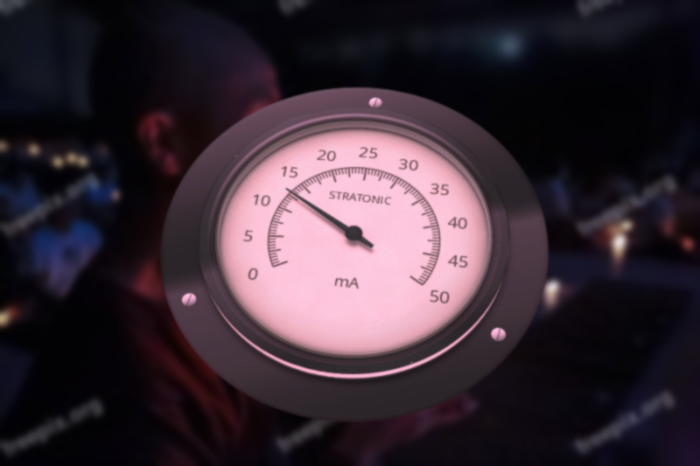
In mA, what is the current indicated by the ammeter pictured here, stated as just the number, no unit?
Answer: 12.5
